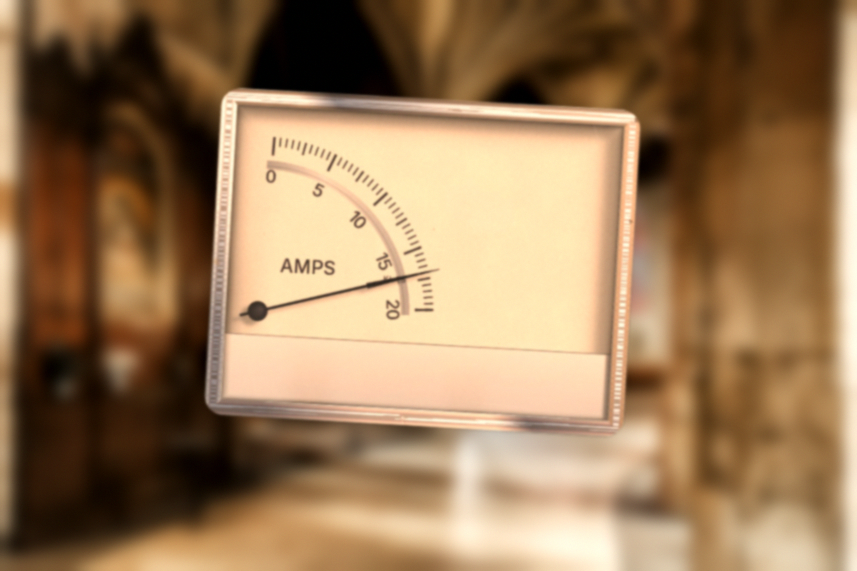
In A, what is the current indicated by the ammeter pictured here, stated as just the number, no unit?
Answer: 17
